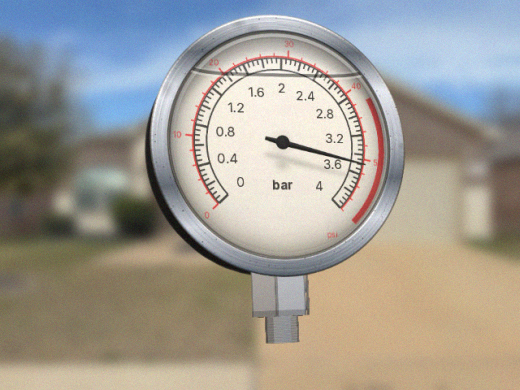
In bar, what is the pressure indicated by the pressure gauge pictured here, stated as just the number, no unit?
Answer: 3.5
